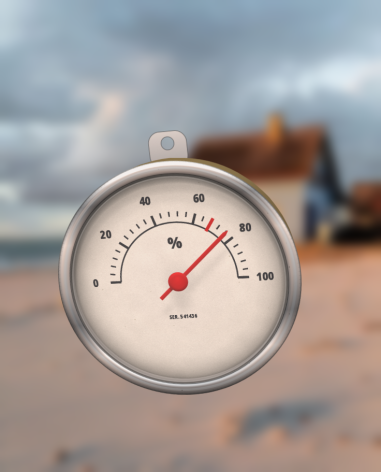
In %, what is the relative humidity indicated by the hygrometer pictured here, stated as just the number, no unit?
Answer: 76
